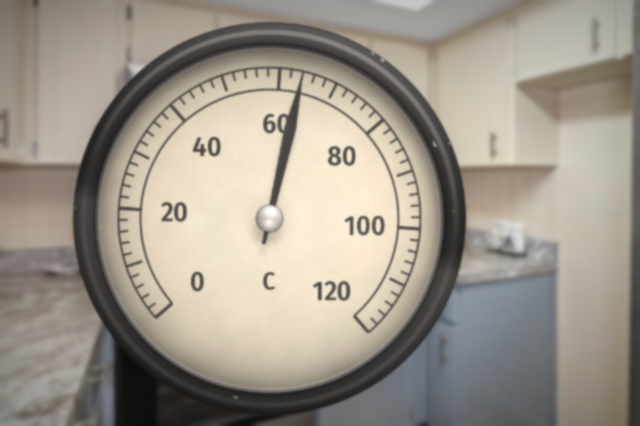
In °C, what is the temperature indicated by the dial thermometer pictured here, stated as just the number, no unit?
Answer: 64
